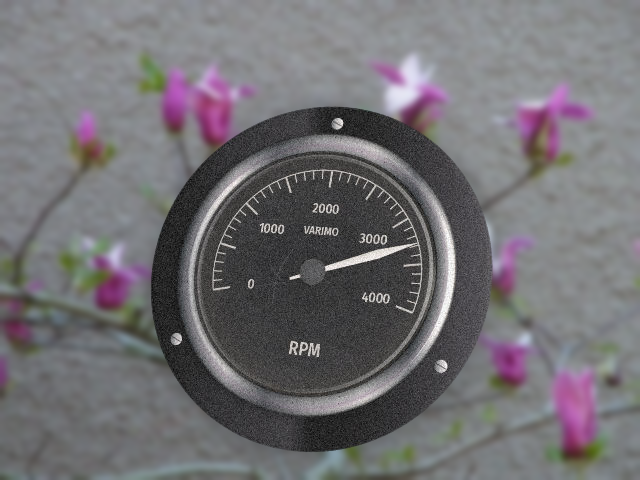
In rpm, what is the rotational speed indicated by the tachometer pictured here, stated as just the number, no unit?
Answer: 3300
